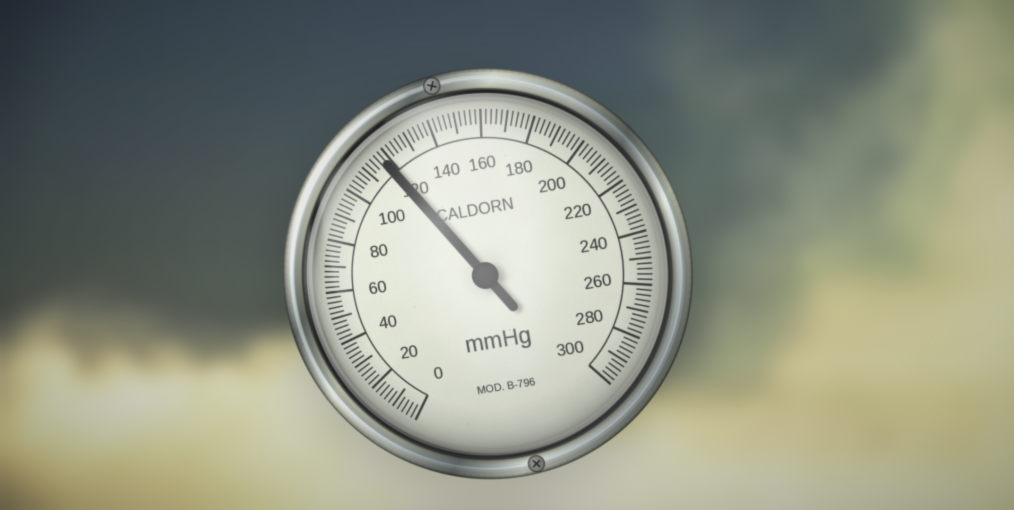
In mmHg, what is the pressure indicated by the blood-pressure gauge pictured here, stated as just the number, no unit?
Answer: 118
